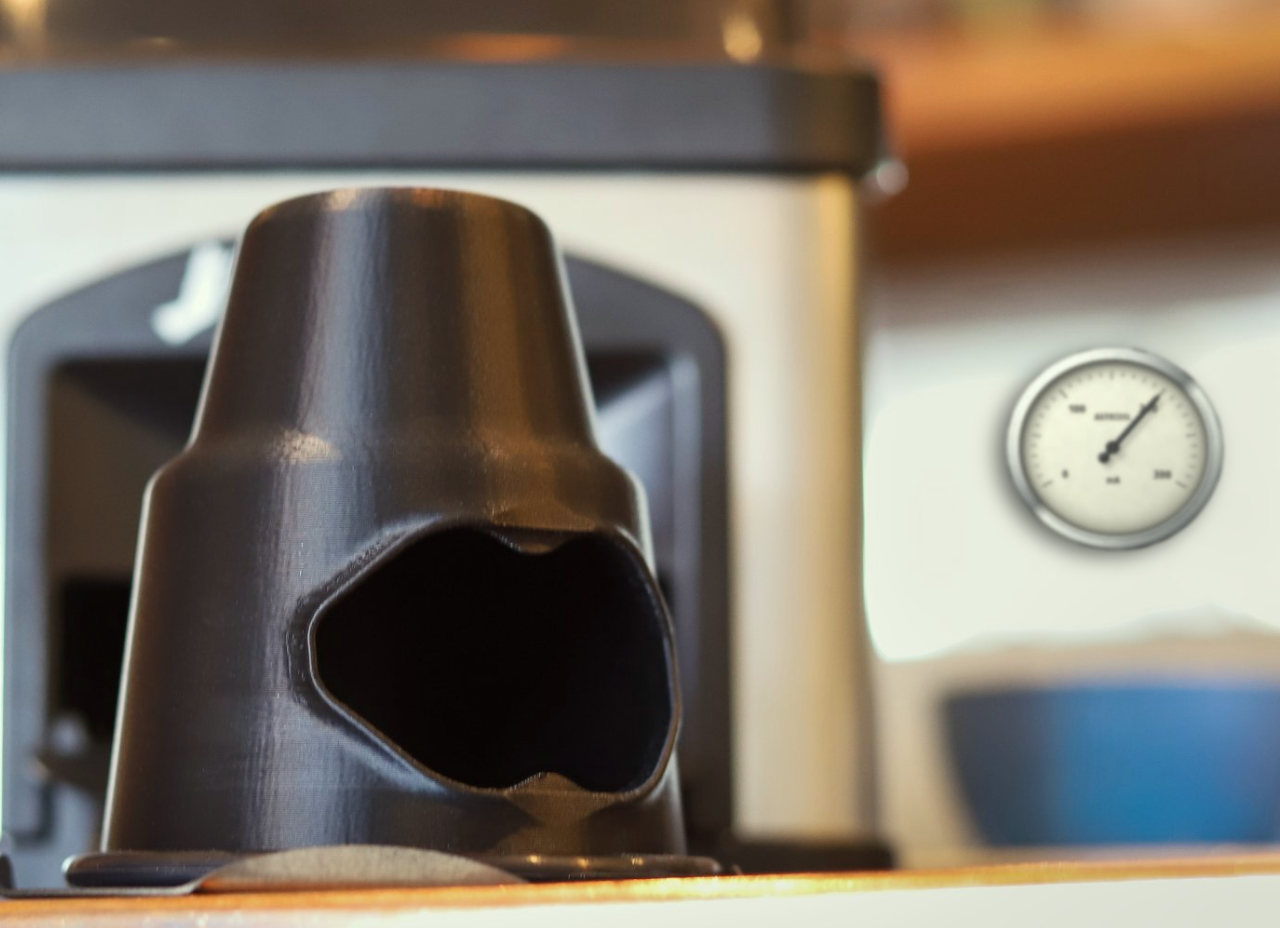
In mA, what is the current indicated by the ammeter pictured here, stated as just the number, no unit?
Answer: 200
